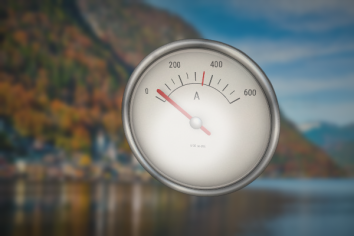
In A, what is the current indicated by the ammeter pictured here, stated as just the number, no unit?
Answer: 50
